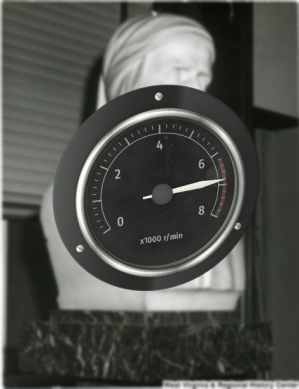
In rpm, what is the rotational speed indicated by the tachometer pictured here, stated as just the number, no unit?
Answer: 6800
